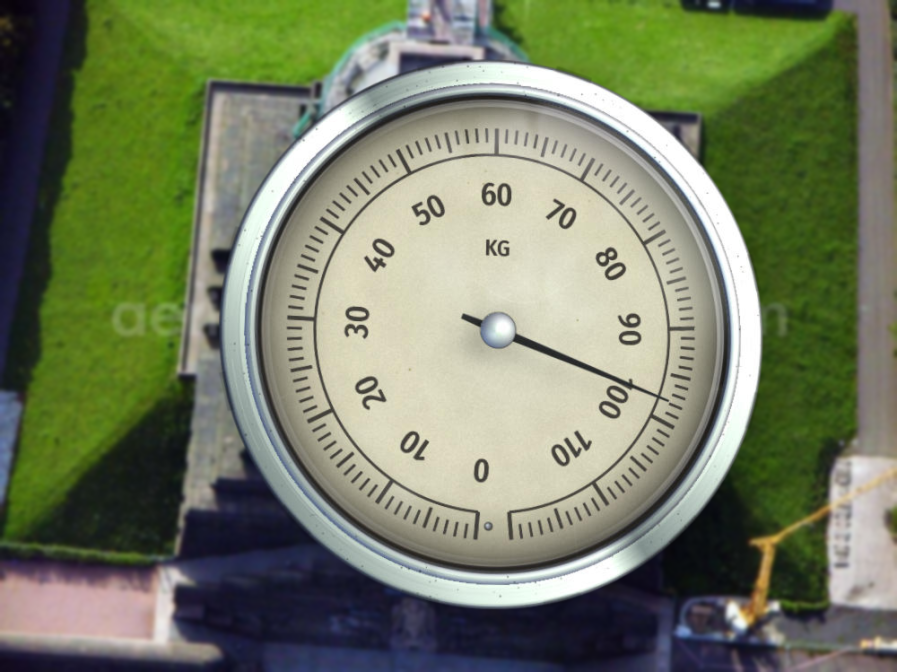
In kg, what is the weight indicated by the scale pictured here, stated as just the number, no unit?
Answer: 98
